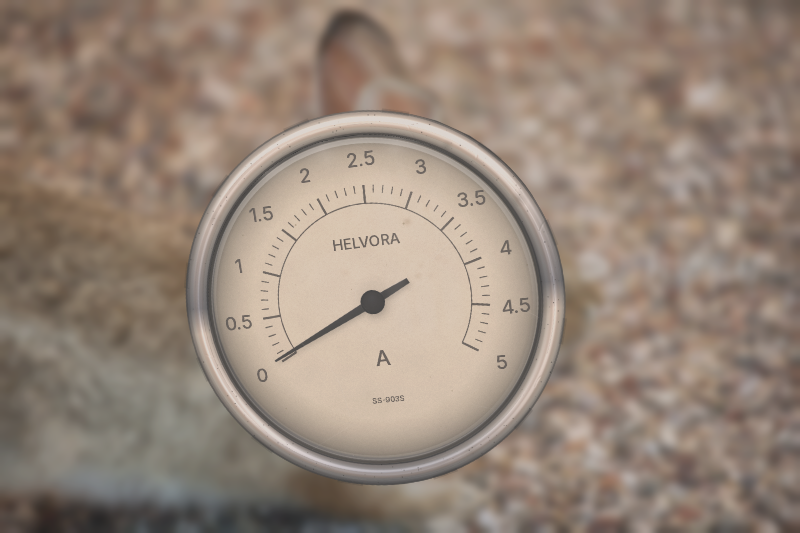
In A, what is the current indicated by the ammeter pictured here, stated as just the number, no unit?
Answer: 0.05
